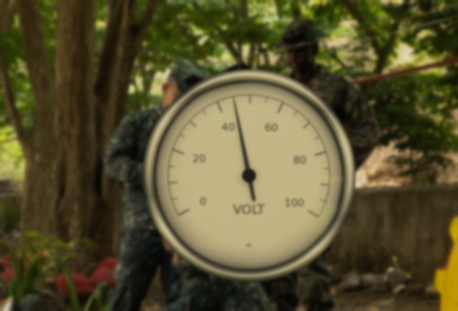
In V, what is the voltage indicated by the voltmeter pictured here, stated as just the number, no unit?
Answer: 45
